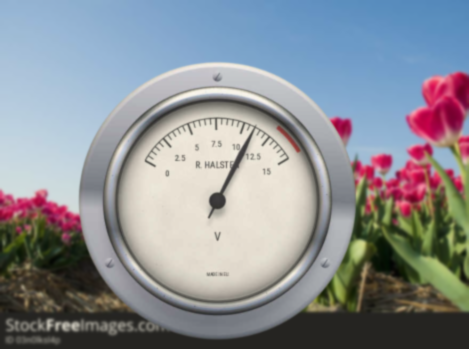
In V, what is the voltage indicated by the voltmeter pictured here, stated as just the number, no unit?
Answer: 11
